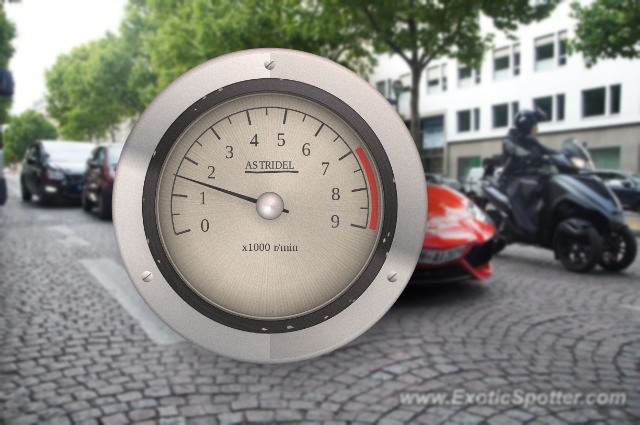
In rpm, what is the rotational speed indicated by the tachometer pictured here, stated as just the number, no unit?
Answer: 1500
